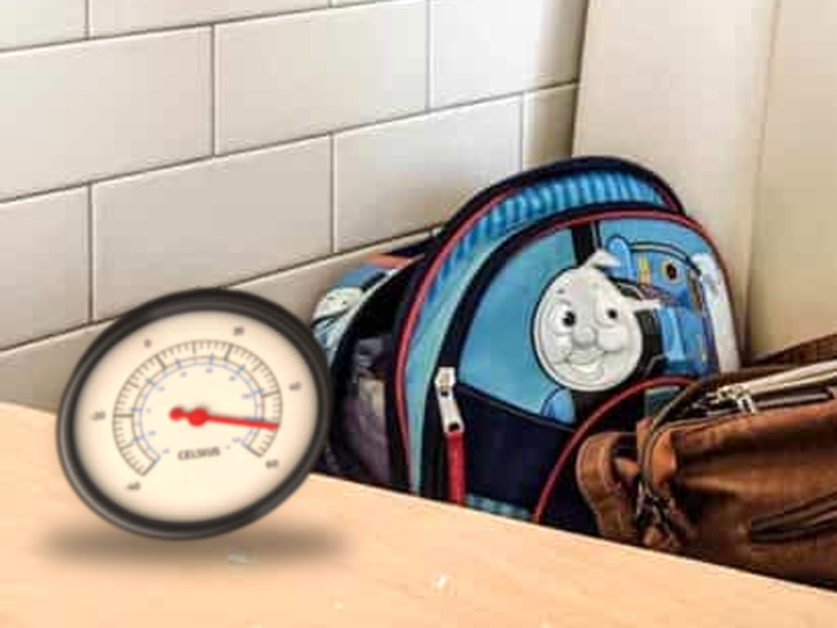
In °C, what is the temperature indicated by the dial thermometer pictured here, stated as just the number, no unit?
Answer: 50
